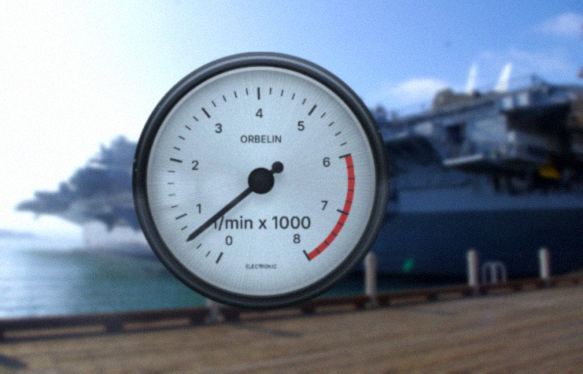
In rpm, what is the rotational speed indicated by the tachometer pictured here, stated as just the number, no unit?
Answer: 600
